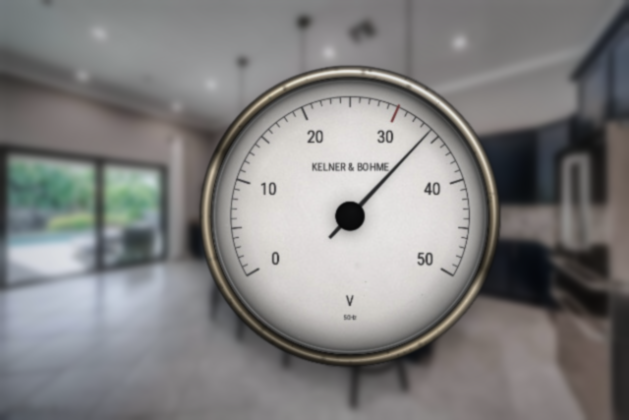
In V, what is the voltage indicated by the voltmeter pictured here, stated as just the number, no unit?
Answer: 34
